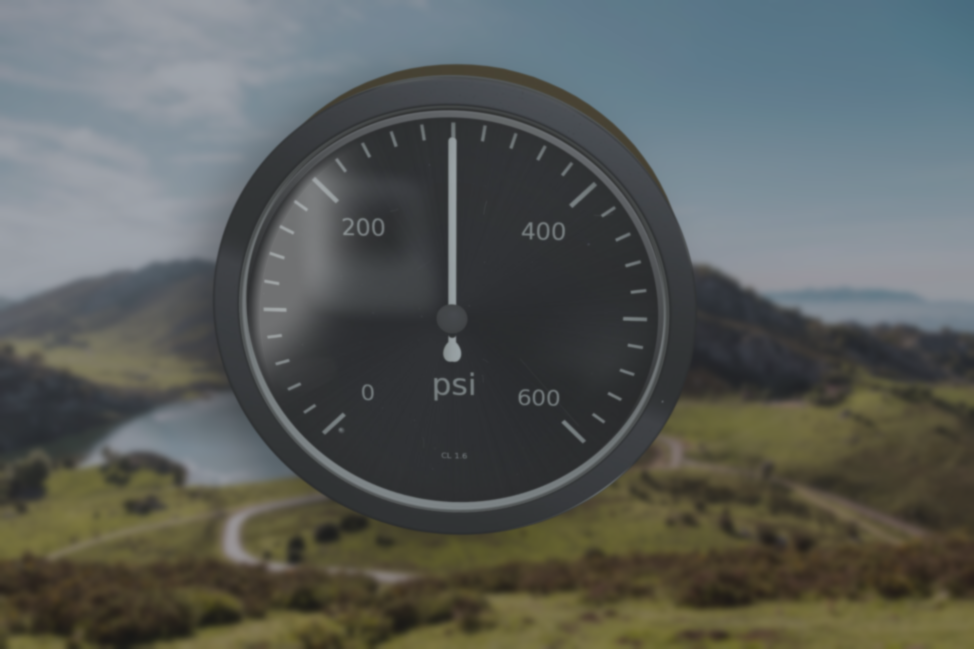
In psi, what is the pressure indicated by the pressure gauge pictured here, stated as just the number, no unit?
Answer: 300
